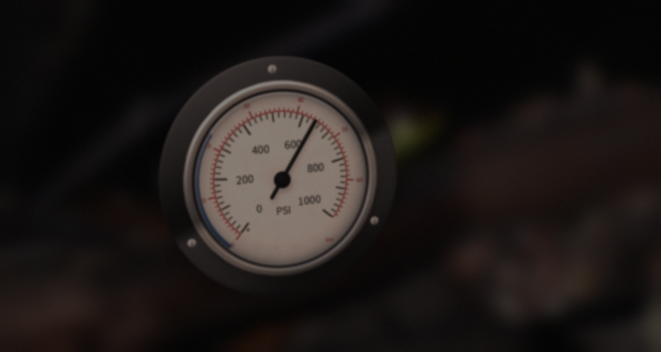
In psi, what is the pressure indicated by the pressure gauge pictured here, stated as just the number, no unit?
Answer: 640
